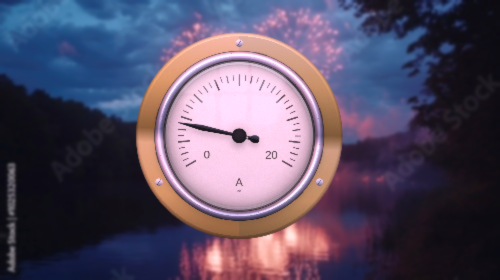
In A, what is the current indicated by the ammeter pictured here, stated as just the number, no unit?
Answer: 3.5
